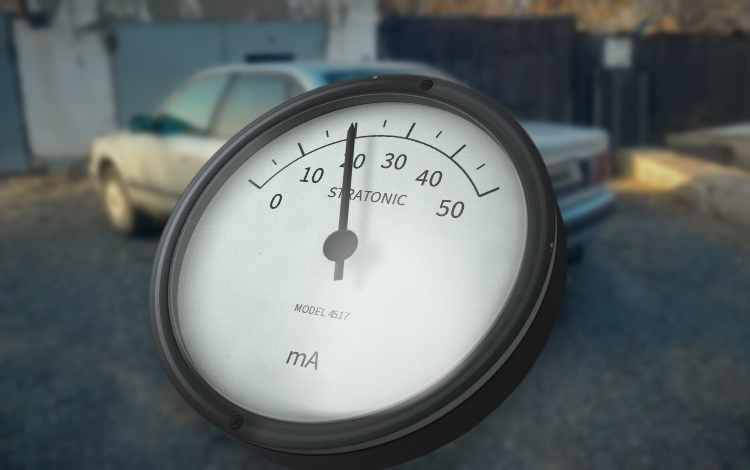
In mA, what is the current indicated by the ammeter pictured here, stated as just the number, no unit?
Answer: 20
